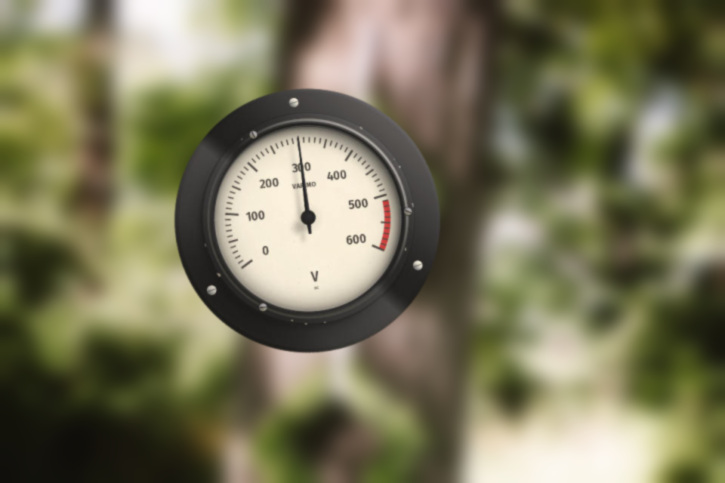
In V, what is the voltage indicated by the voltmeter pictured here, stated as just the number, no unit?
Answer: 300
